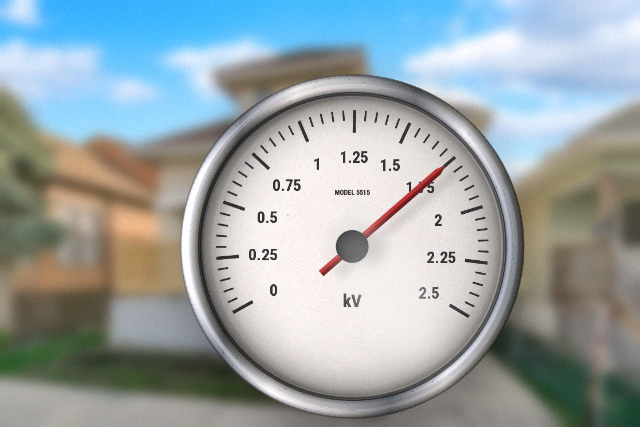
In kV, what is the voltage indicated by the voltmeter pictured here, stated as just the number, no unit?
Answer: 1.75
